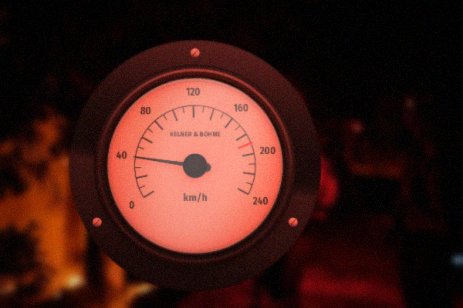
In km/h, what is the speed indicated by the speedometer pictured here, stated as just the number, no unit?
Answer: 40
